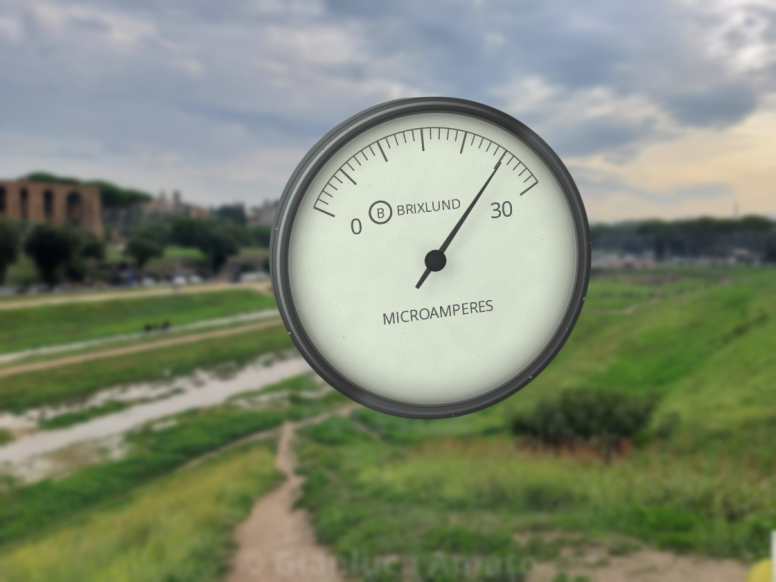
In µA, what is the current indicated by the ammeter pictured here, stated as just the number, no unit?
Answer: 25
